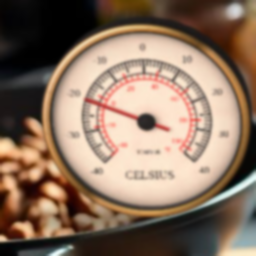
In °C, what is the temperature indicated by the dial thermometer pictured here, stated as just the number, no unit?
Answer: -20
